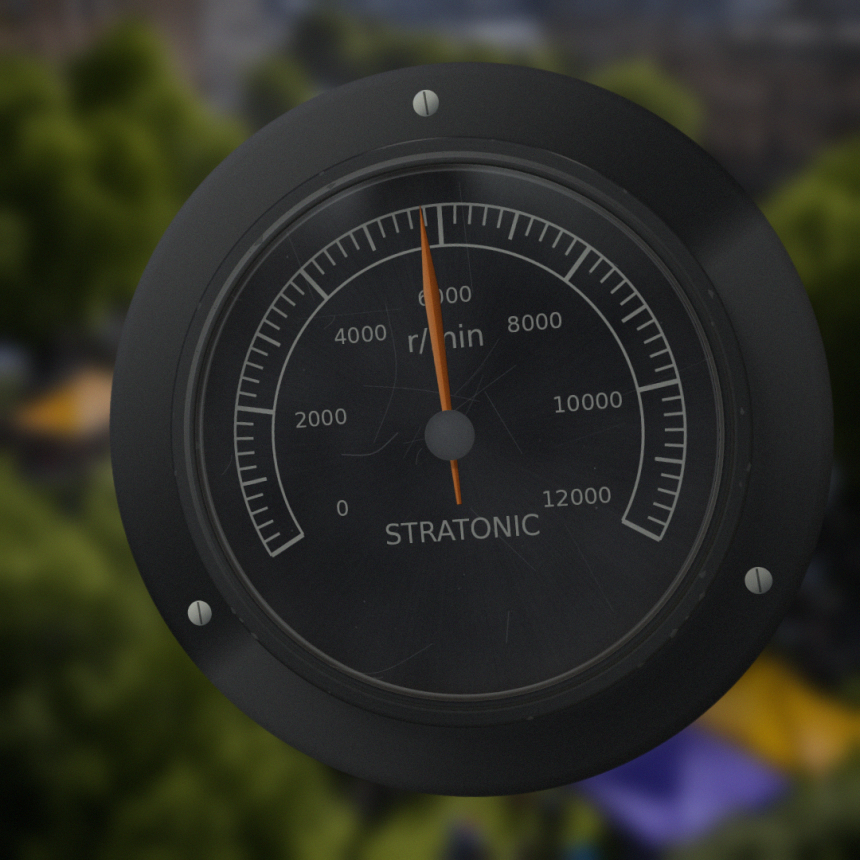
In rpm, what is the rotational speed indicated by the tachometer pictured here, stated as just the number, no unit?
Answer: 5800
